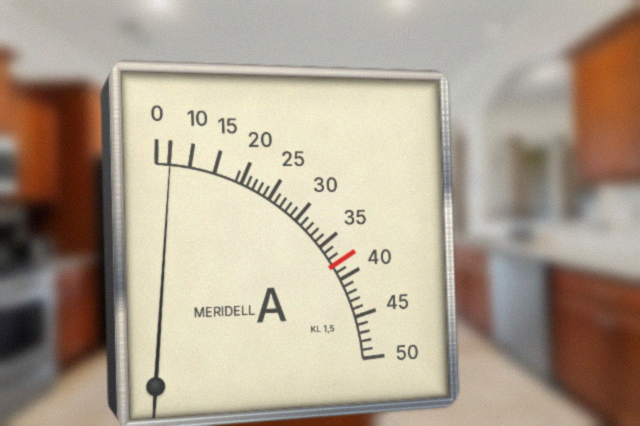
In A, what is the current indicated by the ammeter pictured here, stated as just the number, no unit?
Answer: 5
